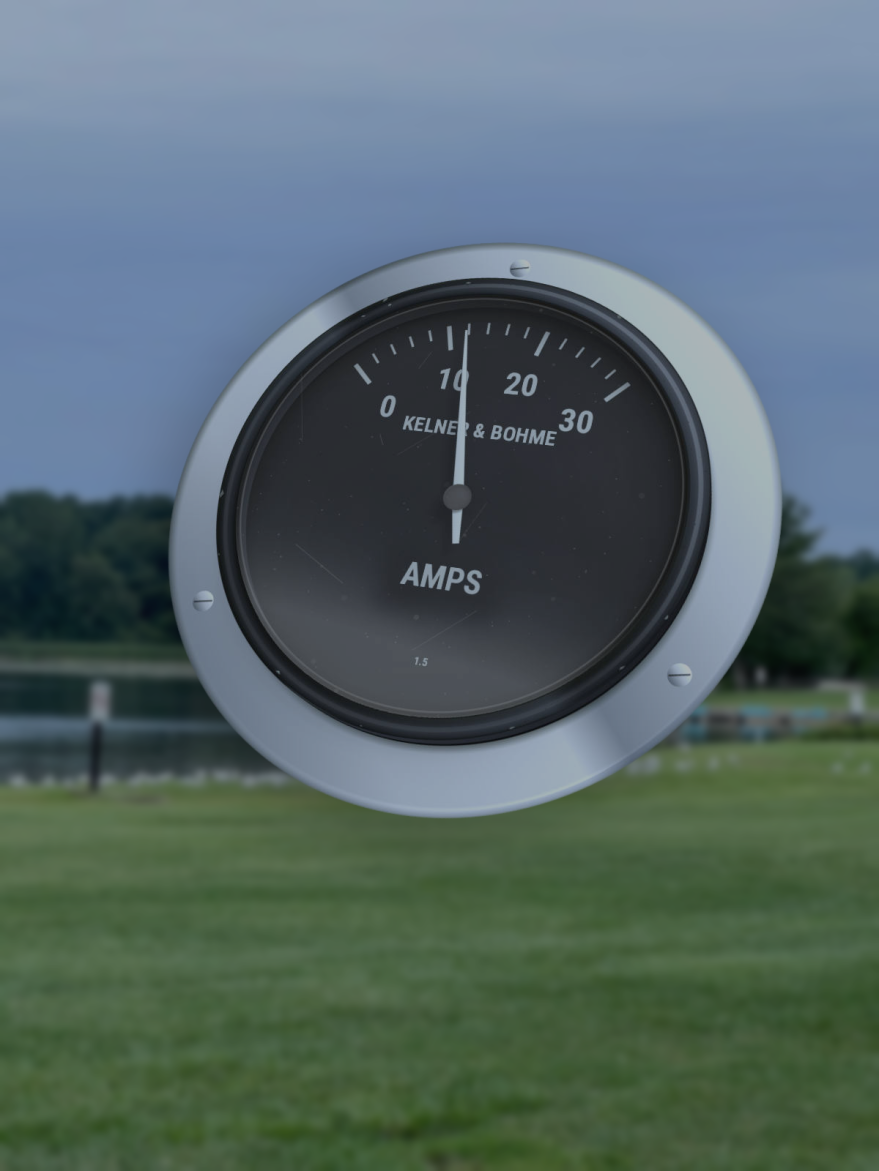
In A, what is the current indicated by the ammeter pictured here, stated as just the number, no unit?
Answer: 12
